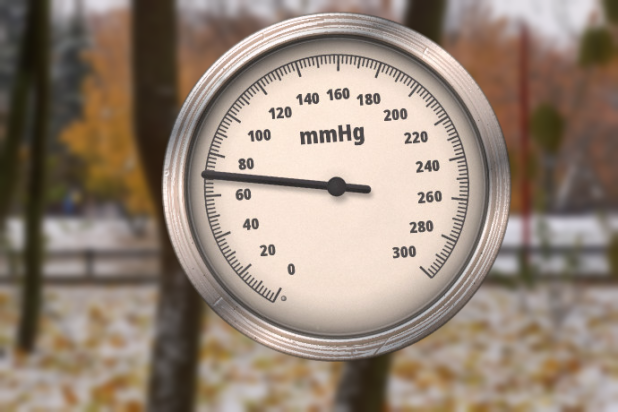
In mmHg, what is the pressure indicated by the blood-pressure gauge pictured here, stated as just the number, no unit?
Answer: 70
